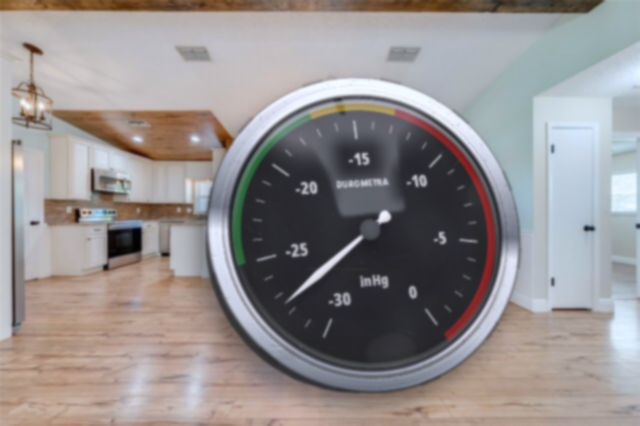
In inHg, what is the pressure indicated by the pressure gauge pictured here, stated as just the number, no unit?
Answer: -27.5
